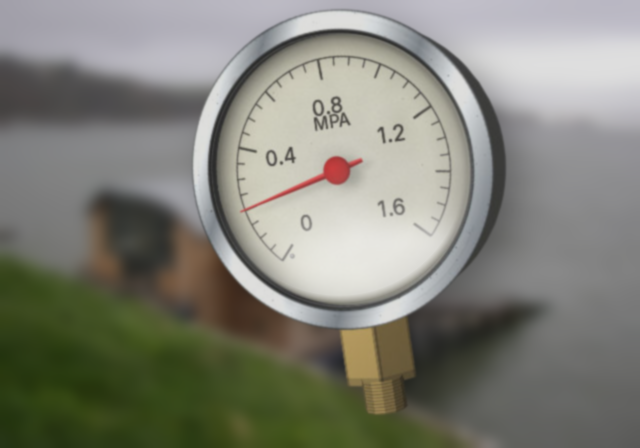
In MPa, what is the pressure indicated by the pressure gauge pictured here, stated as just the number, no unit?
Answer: 0.2
